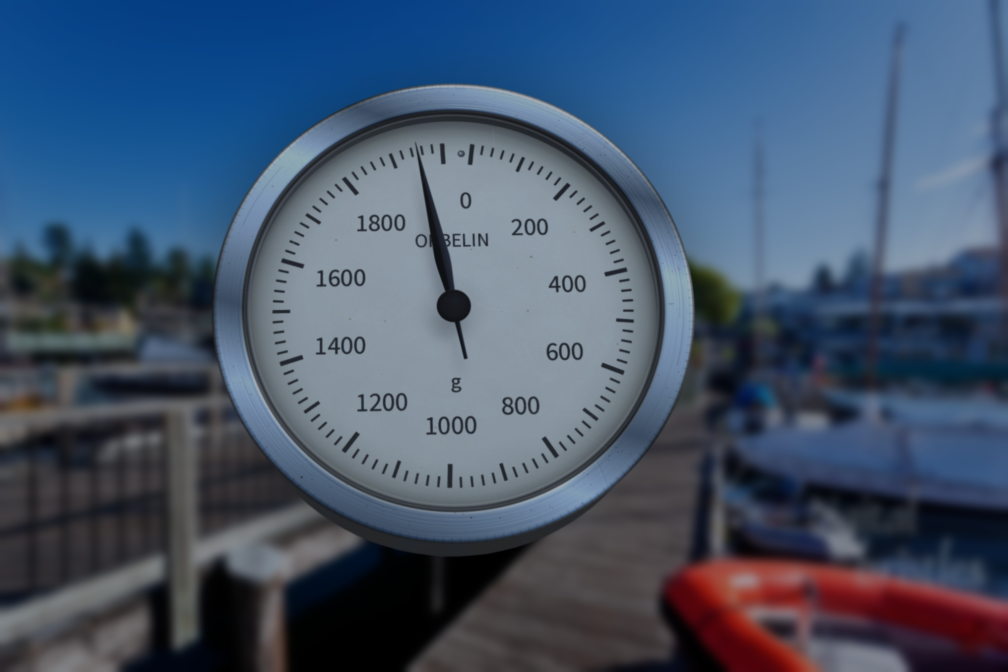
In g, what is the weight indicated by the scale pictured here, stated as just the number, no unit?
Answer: 1950
